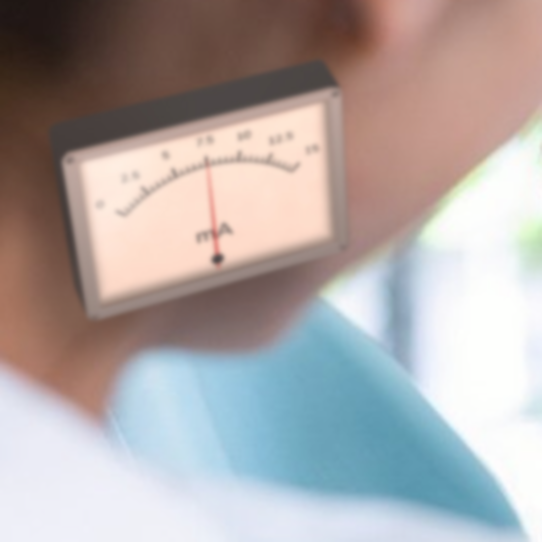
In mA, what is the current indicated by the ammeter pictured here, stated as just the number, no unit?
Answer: 7.5
